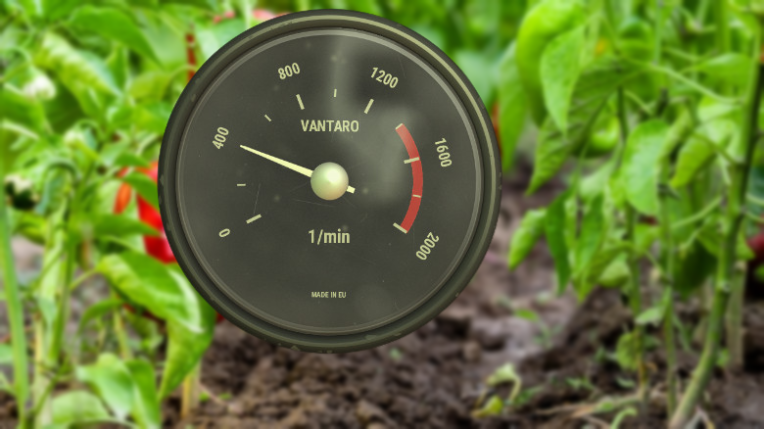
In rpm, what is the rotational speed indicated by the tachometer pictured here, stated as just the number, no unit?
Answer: 400
